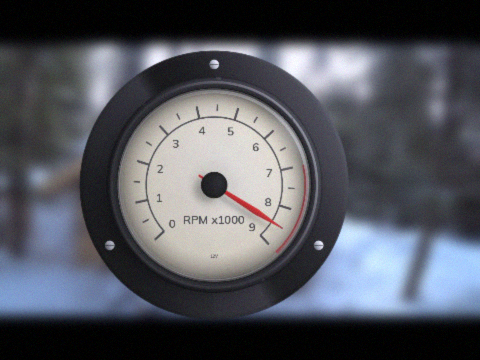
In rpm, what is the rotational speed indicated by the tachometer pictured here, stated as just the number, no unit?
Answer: 8500
